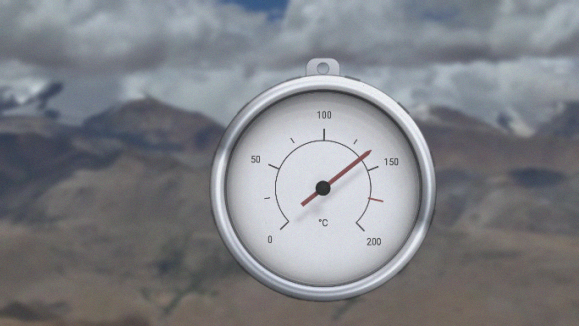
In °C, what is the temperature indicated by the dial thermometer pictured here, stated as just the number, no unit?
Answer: 137.5
